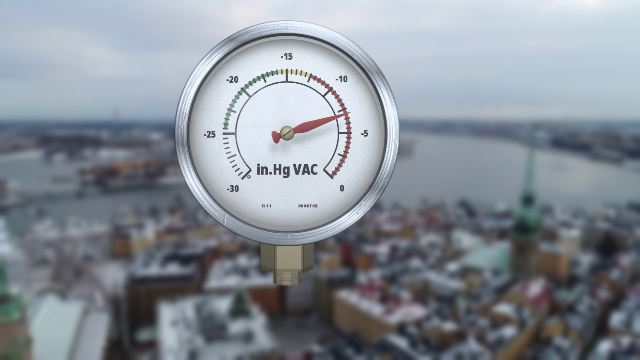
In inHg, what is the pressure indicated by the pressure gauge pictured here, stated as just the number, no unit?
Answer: -7
